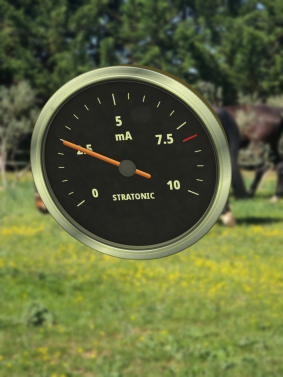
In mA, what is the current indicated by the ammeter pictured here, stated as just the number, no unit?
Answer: 2.5
